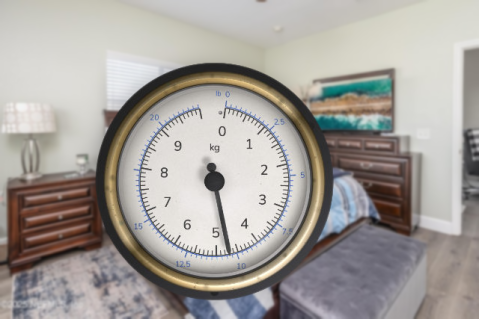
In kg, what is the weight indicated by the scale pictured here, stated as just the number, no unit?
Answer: 4.7
